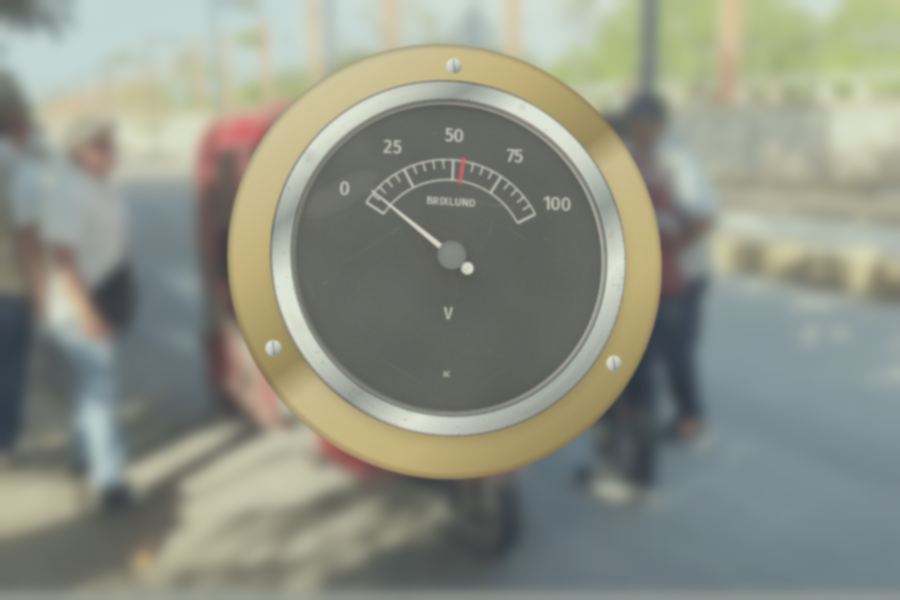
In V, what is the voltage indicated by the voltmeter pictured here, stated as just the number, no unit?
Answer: 5
